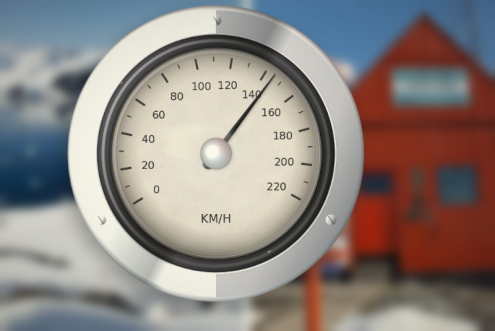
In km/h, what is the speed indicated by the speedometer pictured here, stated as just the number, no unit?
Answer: 145
